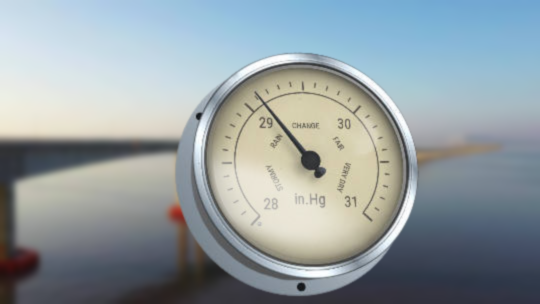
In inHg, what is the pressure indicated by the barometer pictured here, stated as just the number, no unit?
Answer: 29.1
